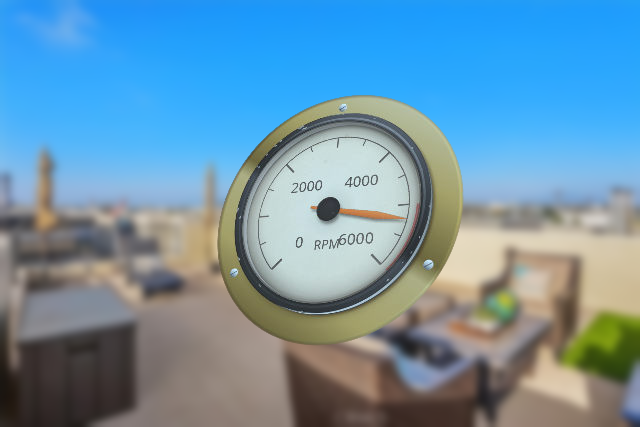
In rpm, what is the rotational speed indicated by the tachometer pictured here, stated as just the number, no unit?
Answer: 5250
